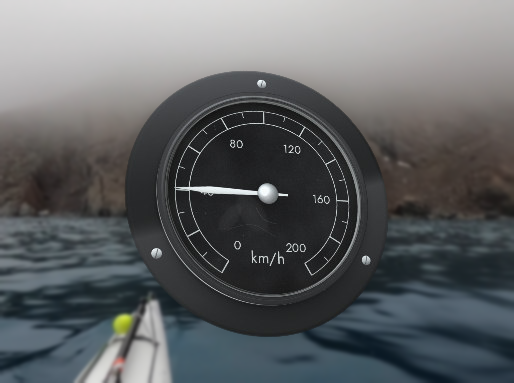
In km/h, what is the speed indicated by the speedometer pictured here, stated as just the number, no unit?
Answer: 40
